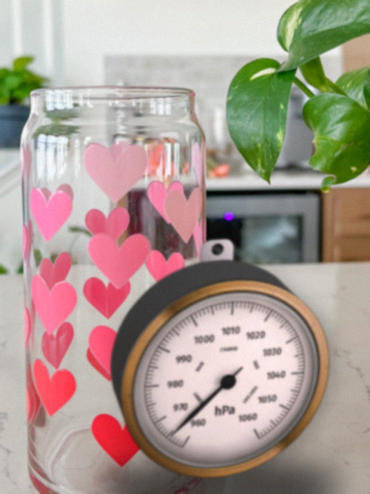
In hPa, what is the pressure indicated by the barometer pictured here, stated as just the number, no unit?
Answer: 965
